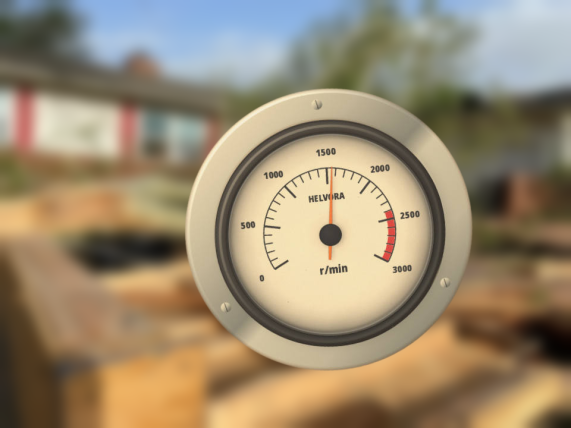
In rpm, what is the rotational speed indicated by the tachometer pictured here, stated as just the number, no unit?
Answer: 1550
